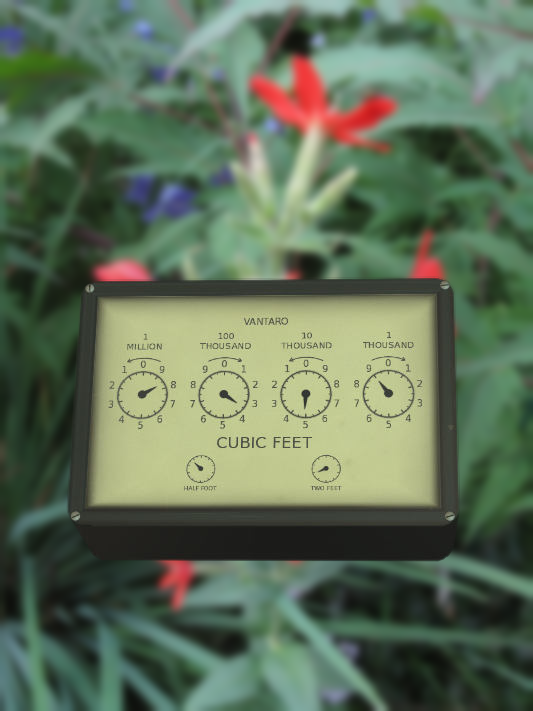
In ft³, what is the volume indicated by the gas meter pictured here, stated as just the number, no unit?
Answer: 834900
